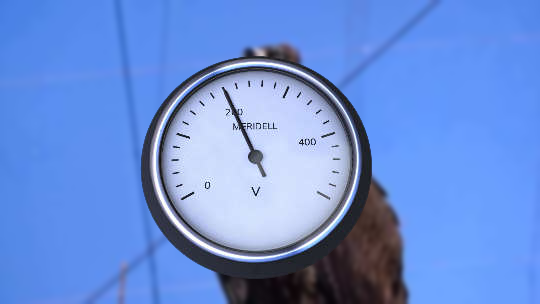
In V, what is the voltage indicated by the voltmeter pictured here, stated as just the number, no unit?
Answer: 200
